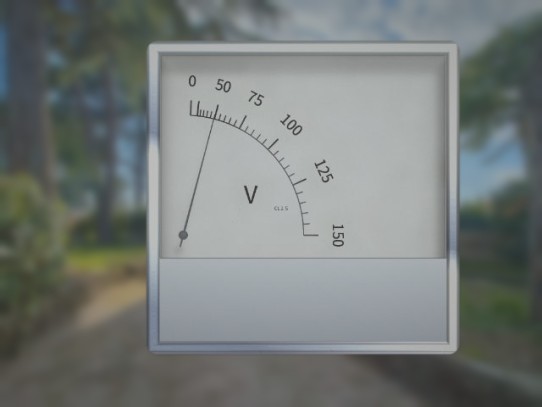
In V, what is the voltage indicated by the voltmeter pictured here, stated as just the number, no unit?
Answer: 50
